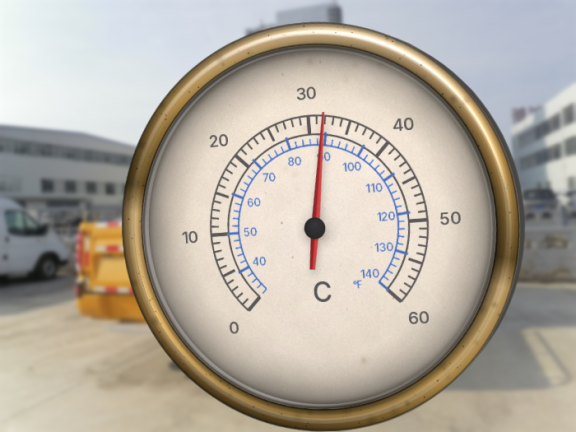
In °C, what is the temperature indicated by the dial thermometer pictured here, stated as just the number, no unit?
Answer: 32
